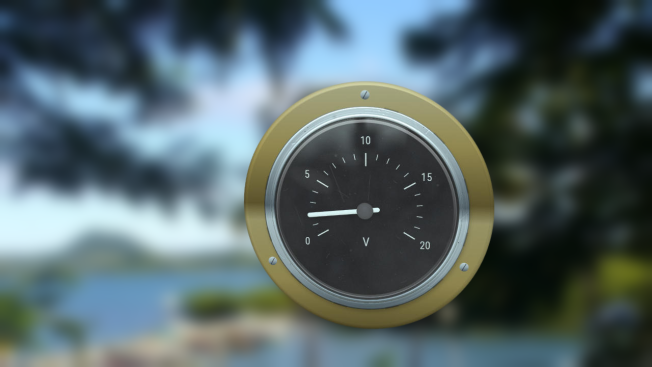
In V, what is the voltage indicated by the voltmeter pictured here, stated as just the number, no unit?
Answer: 2
